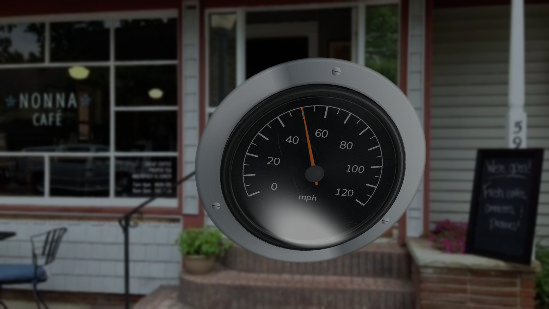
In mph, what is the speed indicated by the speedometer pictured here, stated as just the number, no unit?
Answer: 50
